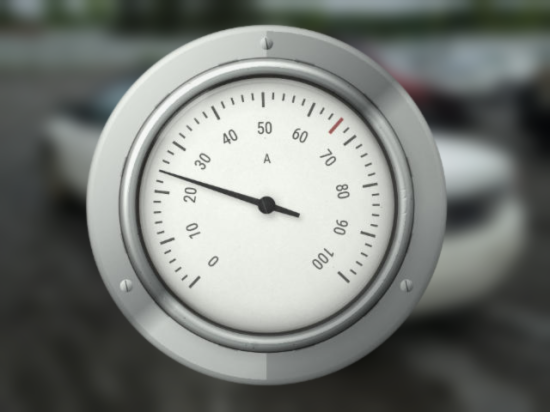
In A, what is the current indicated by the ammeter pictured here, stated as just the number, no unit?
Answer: 24
